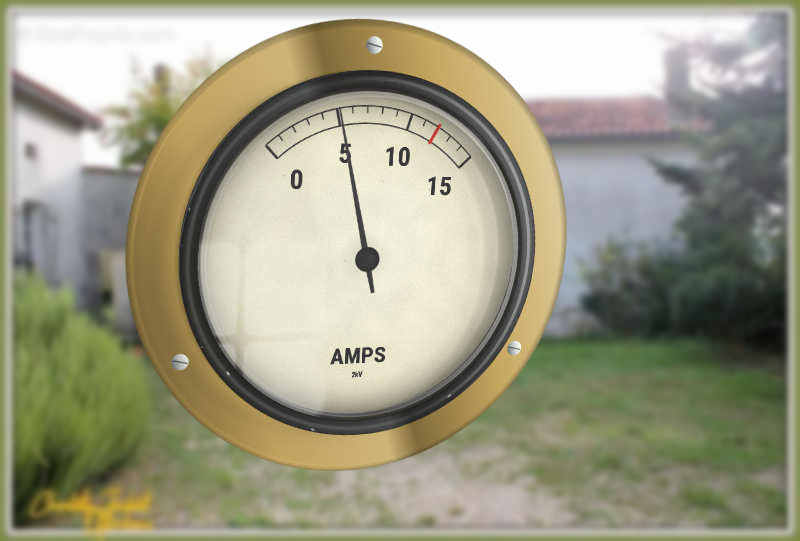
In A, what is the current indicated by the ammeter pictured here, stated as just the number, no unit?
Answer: 5
